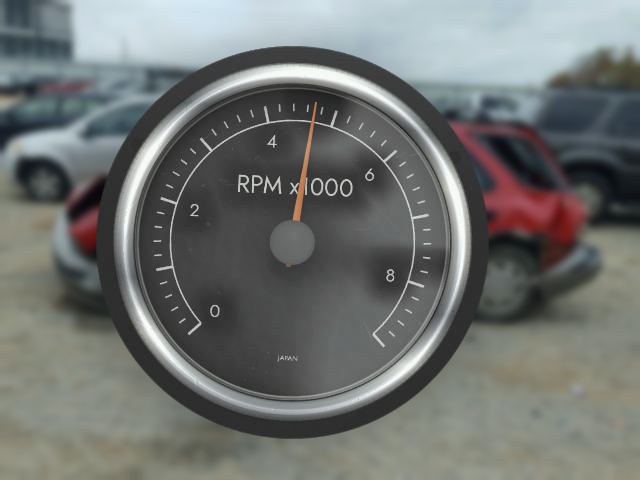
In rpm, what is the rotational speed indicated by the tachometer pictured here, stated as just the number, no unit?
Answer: 4700
